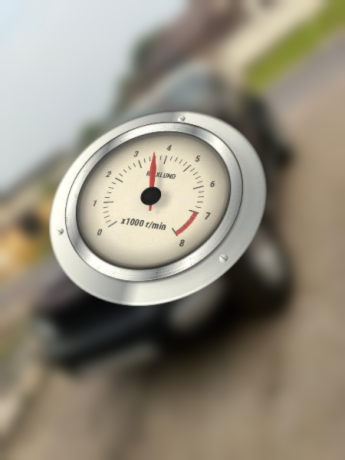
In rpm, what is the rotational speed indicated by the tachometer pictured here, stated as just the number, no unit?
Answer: 3600
